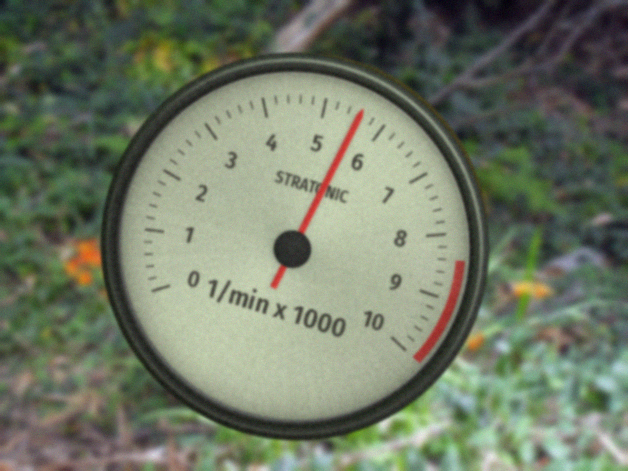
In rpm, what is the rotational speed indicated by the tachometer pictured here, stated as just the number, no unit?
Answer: 5600
